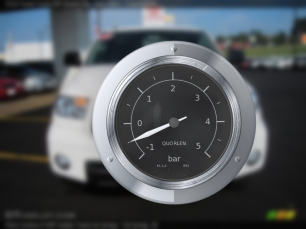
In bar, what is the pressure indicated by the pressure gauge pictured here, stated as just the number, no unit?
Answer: -0.5
